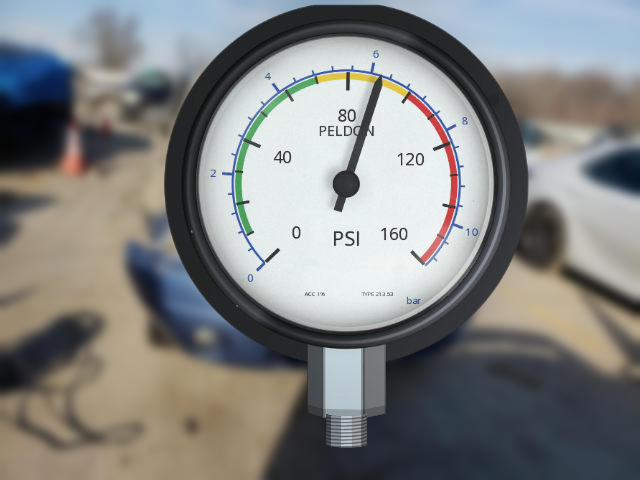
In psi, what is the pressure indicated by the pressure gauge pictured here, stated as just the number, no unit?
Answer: 90
